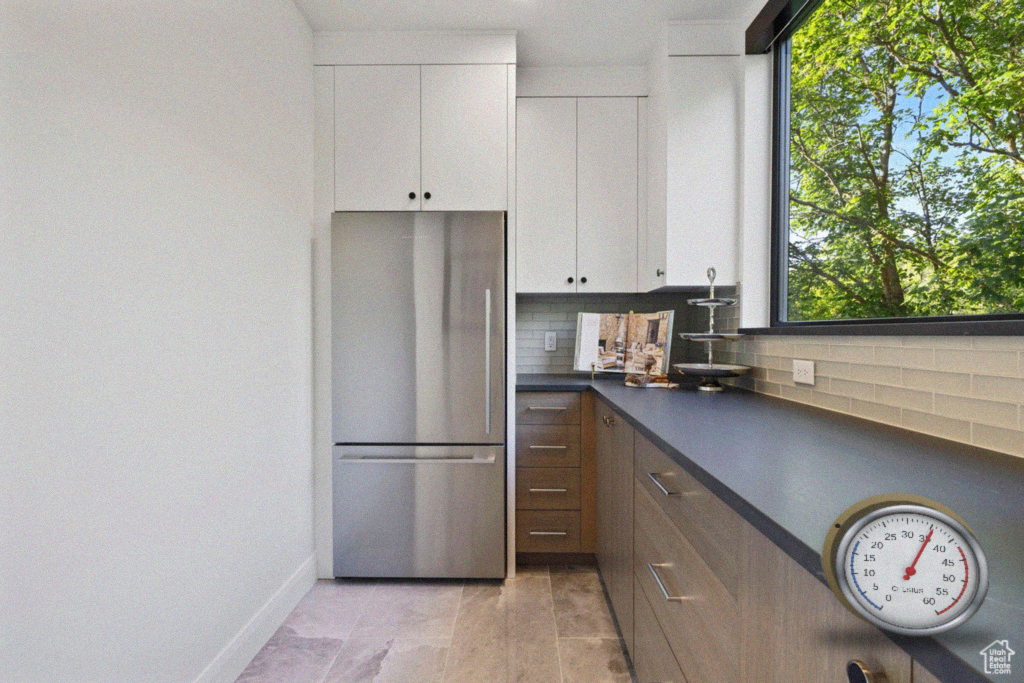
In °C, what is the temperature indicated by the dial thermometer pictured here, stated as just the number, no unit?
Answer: 35
